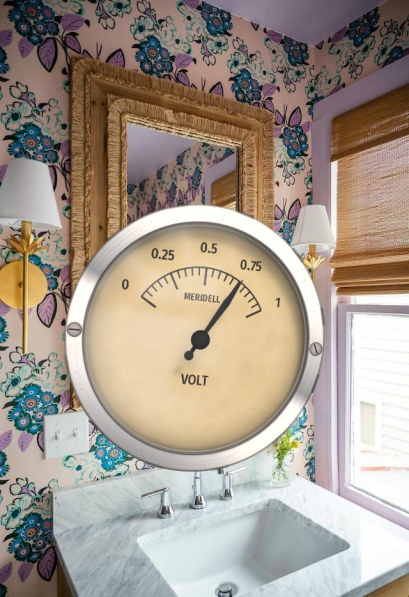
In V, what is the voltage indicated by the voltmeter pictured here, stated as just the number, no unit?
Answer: 0.75
